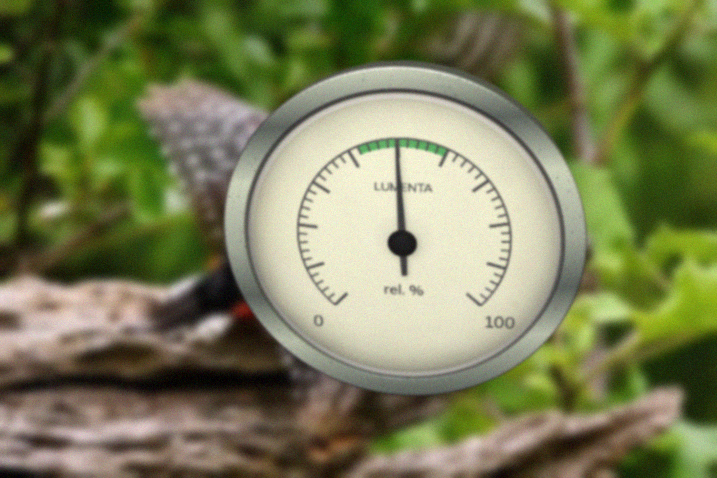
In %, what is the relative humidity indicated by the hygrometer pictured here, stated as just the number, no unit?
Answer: 50
